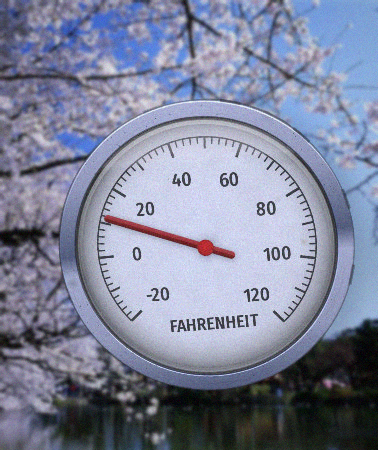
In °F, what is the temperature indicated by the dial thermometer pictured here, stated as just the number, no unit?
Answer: 12
